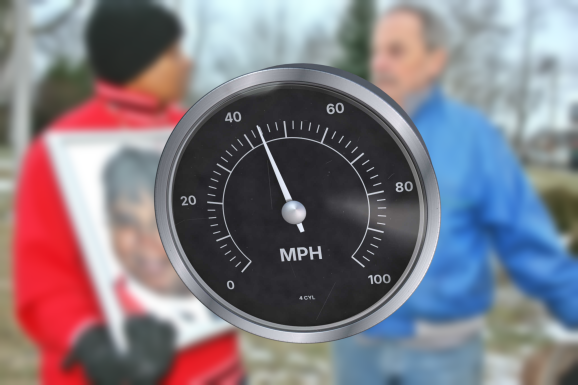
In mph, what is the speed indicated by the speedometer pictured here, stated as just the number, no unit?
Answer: 44
